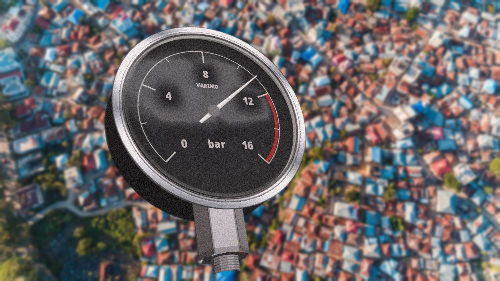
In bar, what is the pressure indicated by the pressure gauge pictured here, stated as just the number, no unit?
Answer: 11
